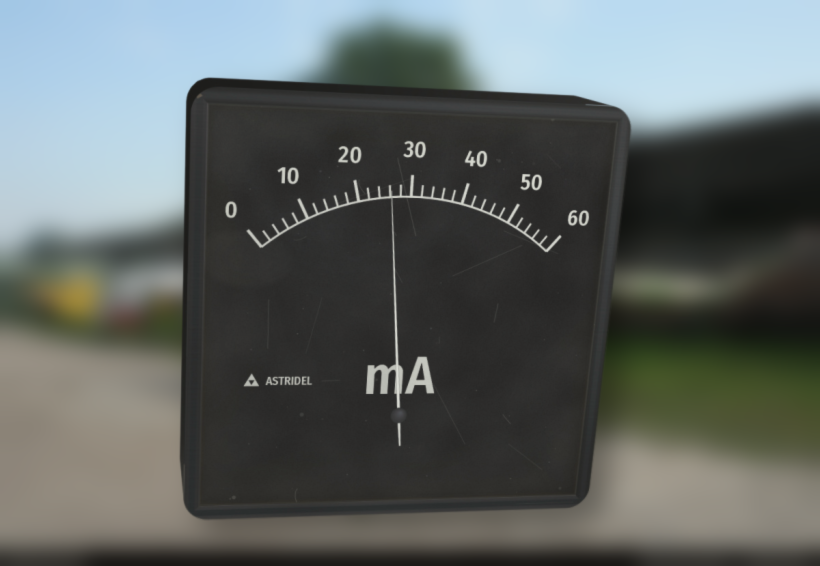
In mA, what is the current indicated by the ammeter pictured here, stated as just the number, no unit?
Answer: 26
